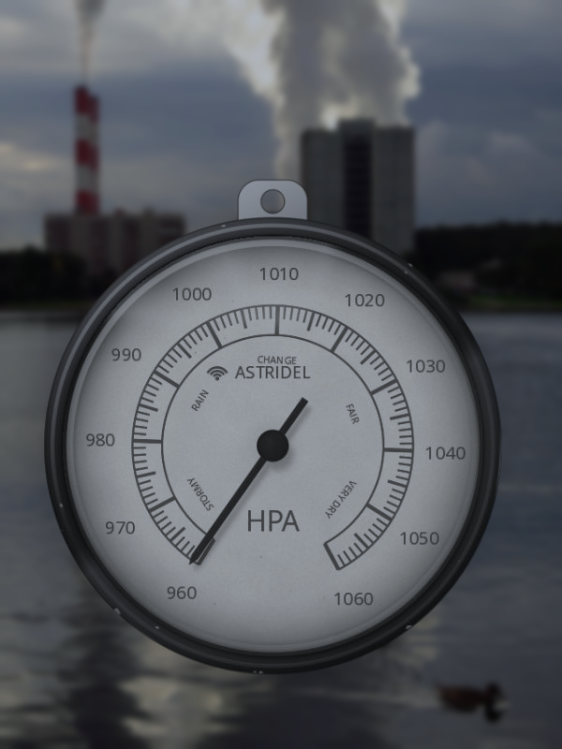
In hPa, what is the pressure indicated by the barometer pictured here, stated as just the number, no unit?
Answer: 961
